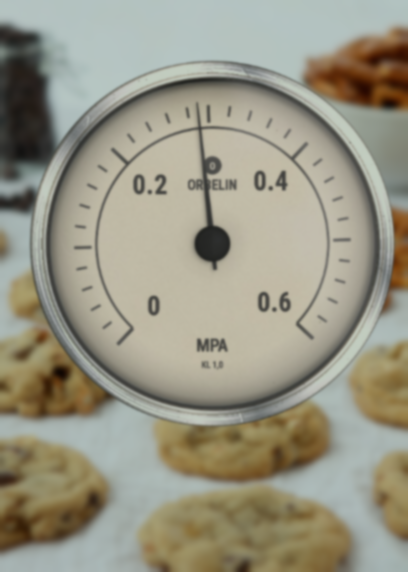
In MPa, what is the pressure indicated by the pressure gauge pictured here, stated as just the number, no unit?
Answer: 0.29
